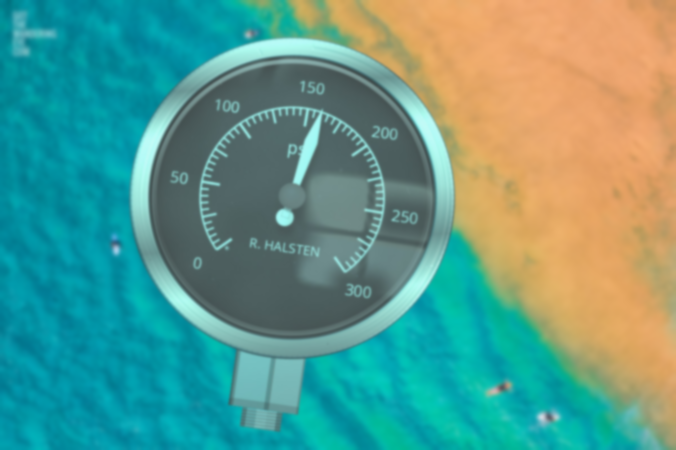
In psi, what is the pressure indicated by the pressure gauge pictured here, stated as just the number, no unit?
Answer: 160
